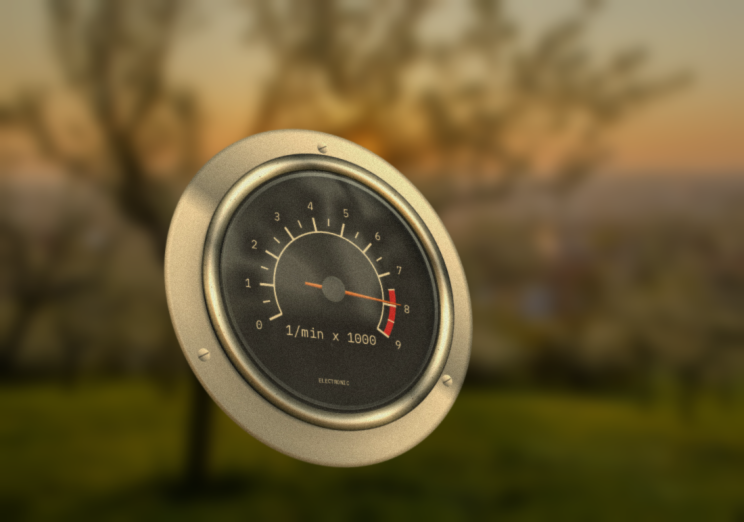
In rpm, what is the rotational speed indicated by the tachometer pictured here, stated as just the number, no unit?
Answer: 8000
